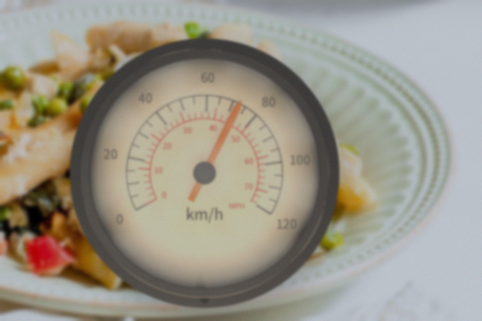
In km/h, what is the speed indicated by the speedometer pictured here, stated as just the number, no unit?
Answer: 72.5
